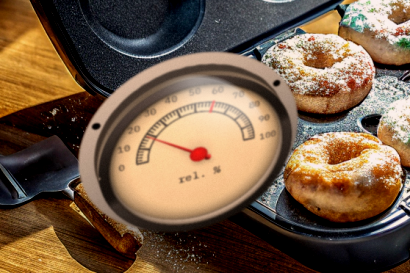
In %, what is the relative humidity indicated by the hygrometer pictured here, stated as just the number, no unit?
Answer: 20
